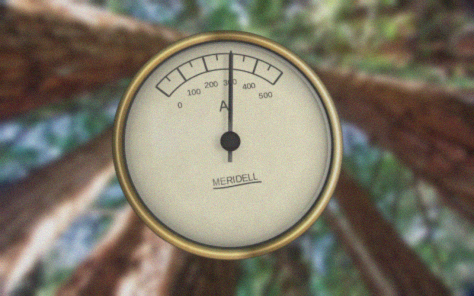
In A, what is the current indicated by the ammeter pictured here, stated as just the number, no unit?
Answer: 300
